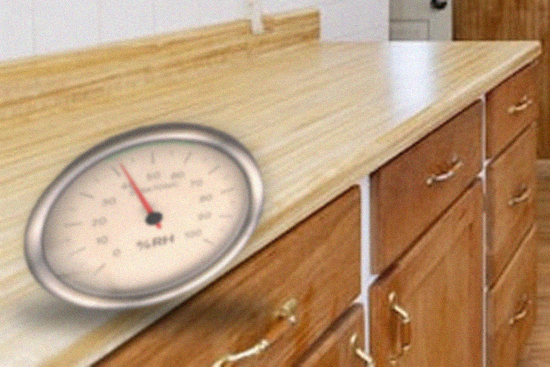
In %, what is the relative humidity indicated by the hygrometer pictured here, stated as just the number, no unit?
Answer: 42.5
